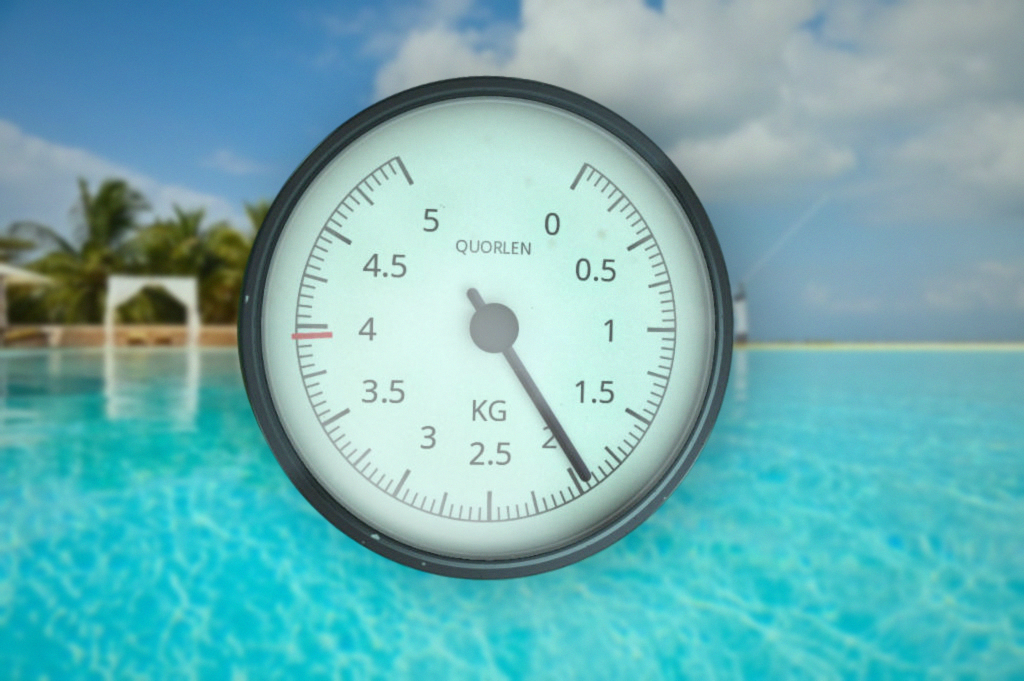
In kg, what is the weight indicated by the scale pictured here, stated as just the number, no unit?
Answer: 1.95
